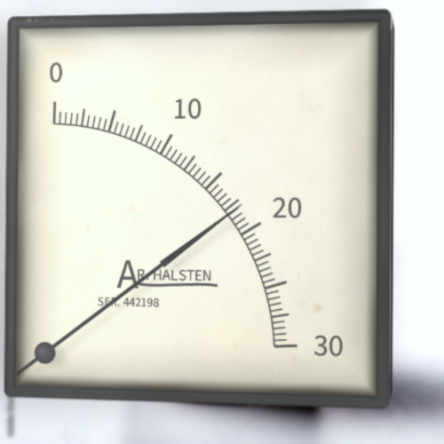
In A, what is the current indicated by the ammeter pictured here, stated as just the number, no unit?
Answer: 18
